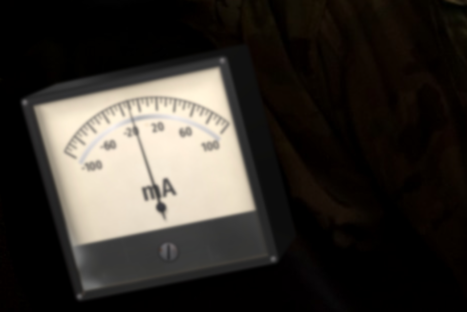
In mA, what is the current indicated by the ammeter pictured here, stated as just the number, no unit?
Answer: -10
